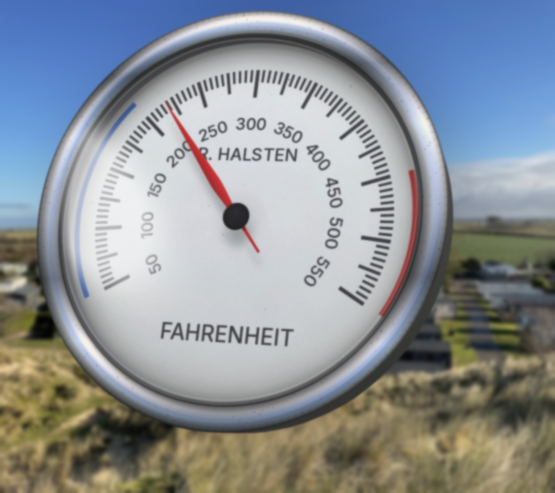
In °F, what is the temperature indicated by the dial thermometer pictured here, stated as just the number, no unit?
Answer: 220
